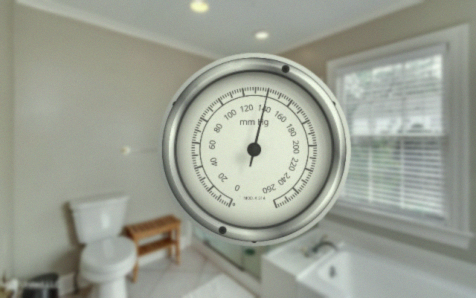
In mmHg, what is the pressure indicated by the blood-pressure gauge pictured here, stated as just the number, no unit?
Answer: 140
